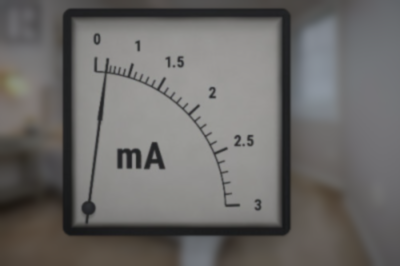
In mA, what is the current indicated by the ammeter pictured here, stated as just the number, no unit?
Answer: 0.5
